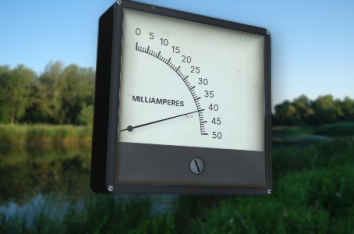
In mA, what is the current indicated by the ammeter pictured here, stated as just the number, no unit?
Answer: 40
